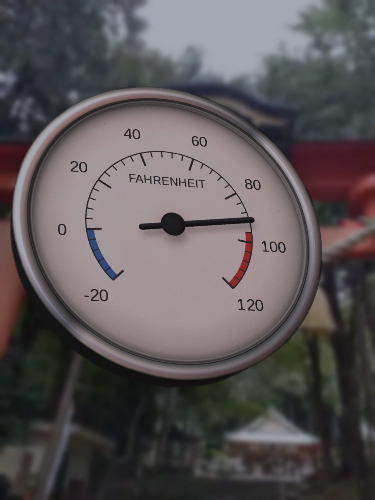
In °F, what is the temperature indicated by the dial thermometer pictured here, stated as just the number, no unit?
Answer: 92
